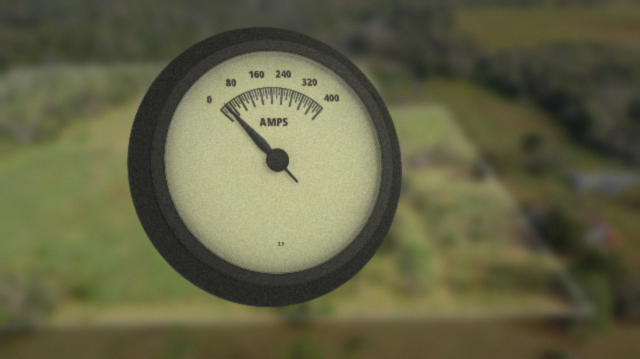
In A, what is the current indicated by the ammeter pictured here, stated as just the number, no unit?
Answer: 20
